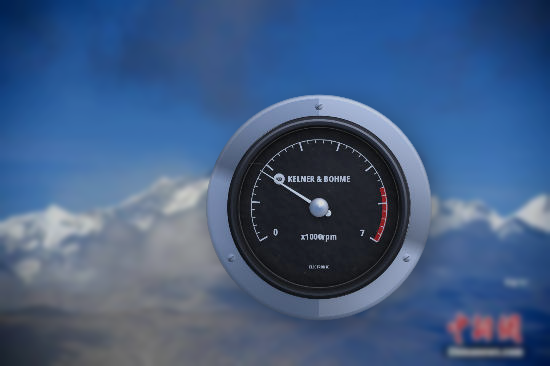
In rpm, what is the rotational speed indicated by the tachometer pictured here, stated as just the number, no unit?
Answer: 1800
